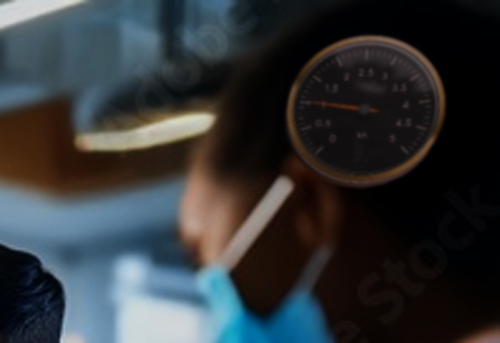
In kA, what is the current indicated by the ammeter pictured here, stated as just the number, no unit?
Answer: 1
